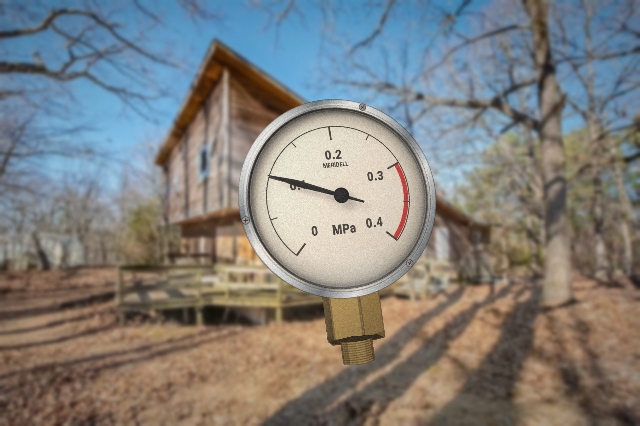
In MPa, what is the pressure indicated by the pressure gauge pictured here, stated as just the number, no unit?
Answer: 0.1
